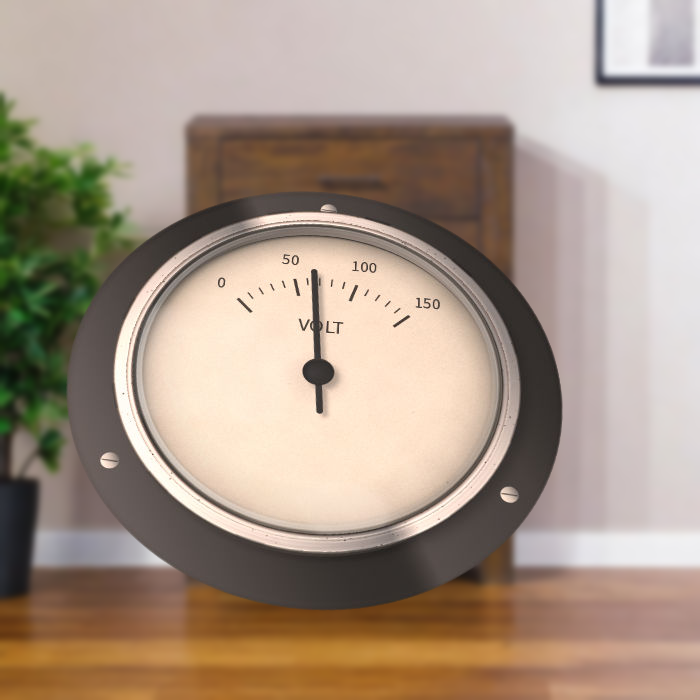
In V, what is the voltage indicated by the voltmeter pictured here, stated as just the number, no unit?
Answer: 65
